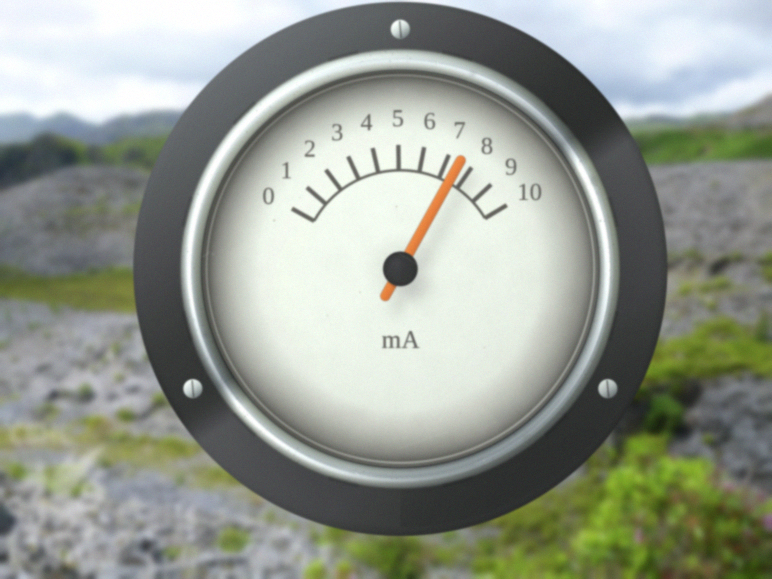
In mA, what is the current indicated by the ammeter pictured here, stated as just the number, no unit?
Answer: 7.5
